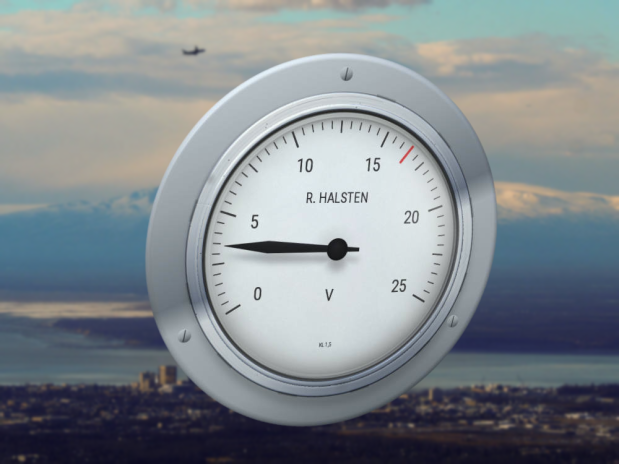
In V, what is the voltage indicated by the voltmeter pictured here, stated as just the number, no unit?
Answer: 3.5
